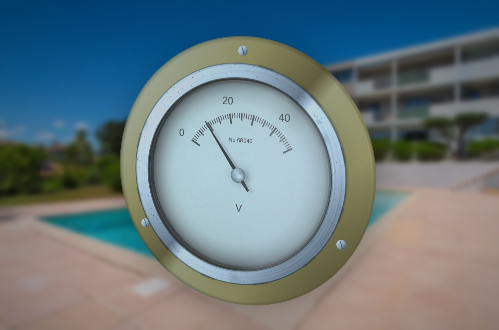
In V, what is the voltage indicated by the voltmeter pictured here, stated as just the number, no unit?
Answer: 10
